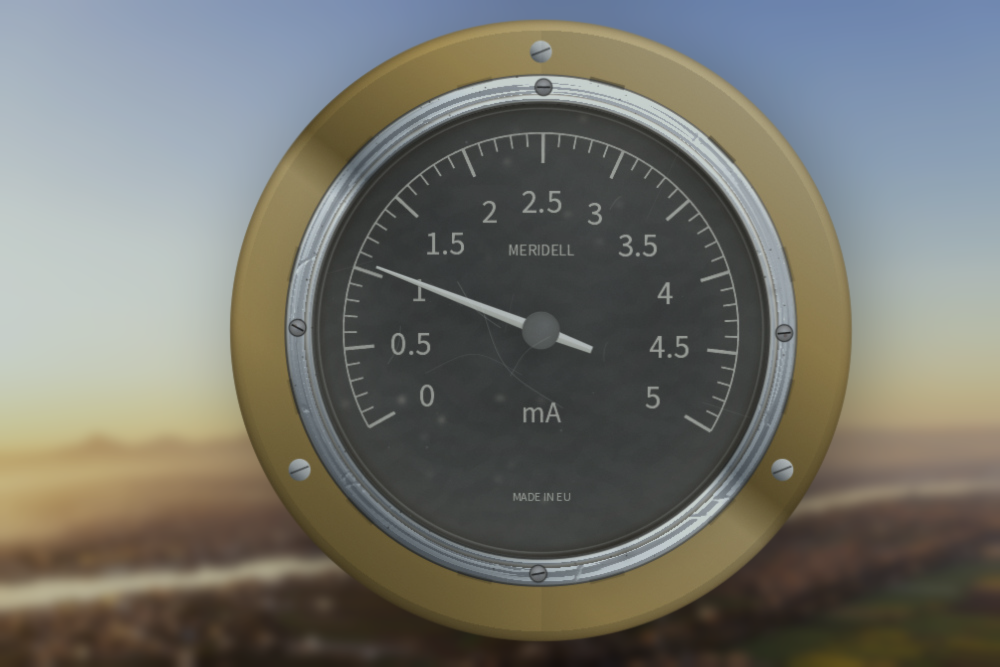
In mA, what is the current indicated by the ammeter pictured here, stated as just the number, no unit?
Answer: 1.05
